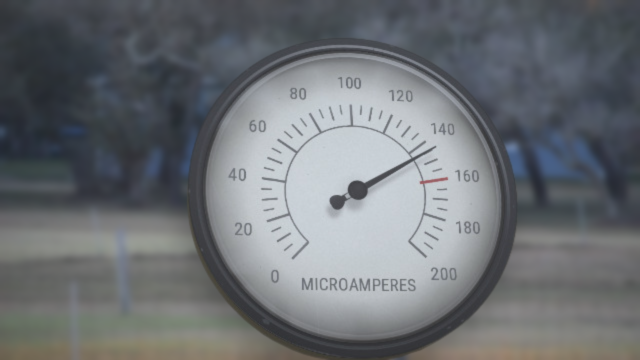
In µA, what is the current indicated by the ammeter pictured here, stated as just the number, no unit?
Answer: 145
